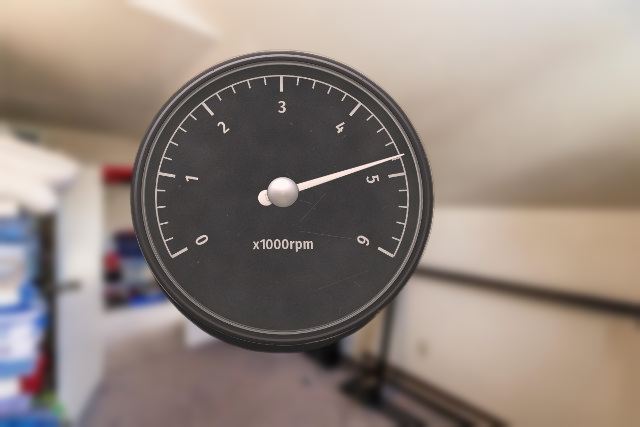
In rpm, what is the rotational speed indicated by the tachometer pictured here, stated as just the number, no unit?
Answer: 4800
